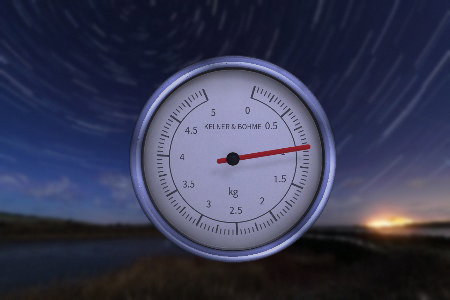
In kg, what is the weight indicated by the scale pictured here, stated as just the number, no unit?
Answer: 1
